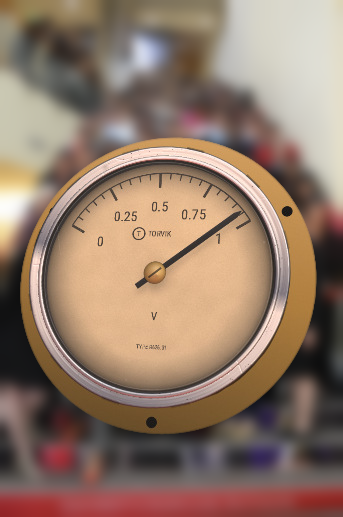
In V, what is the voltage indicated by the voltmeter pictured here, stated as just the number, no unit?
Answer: 0.95
